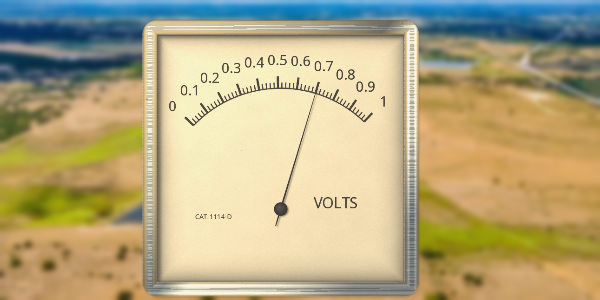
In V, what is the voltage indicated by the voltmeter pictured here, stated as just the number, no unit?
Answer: 0.7
